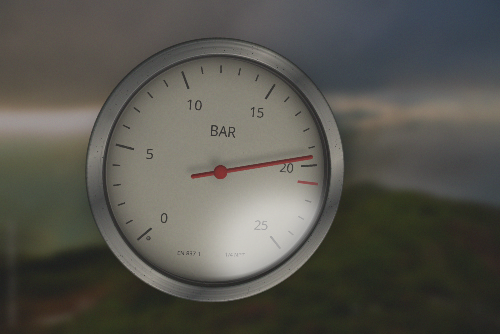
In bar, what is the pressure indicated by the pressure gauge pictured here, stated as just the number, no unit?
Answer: 19.5
